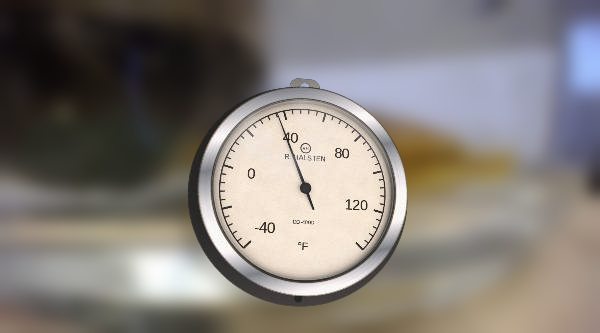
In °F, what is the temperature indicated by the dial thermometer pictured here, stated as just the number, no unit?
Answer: 36
